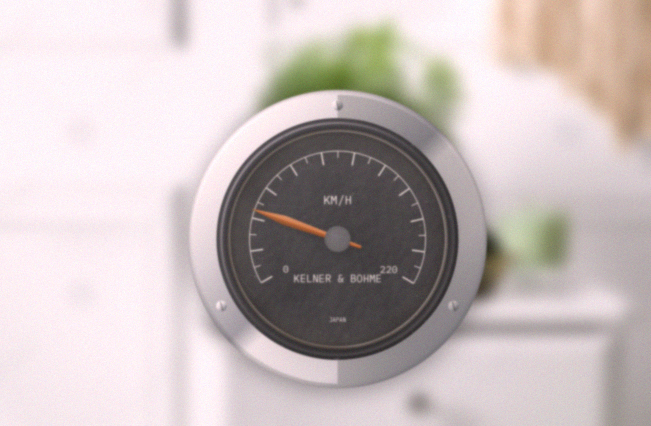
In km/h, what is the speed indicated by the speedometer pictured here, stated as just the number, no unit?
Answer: 45
